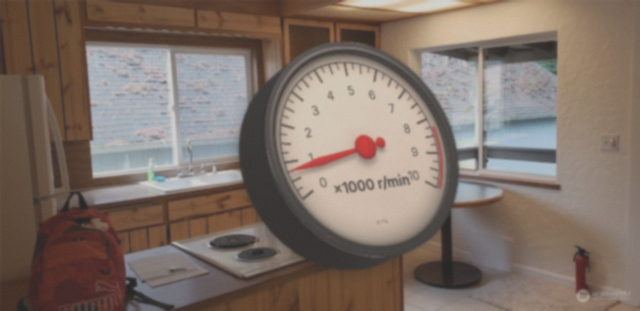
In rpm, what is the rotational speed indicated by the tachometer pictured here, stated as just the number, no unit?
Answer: 750
